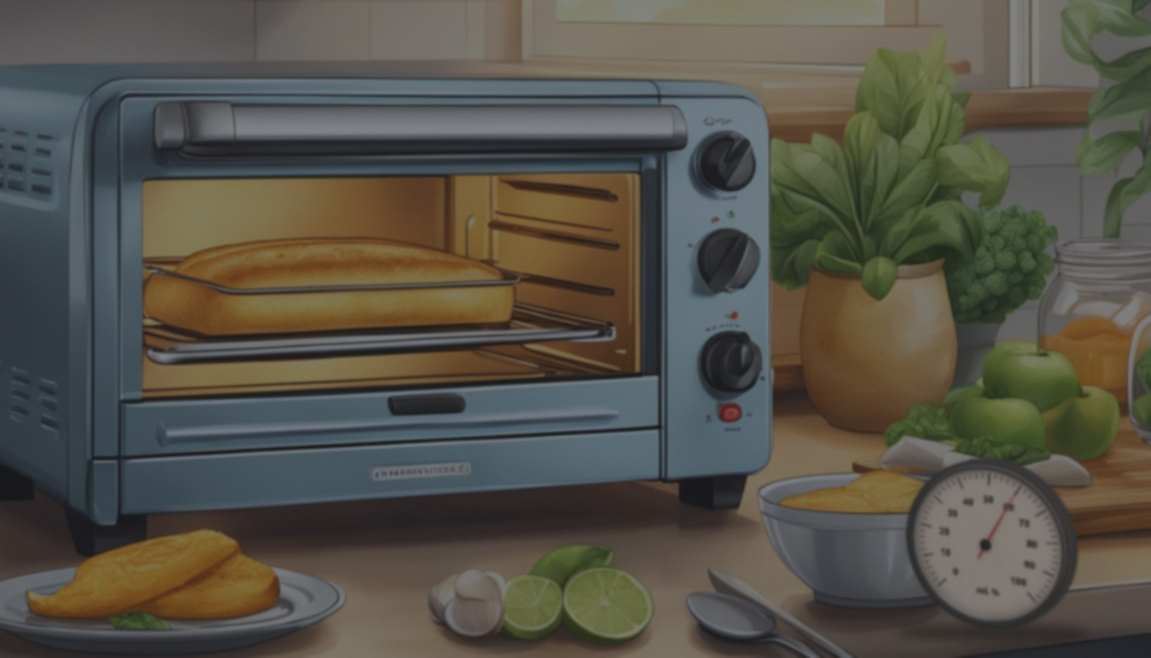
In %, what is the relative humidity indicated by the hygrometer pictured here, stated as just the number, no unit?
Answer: 60
